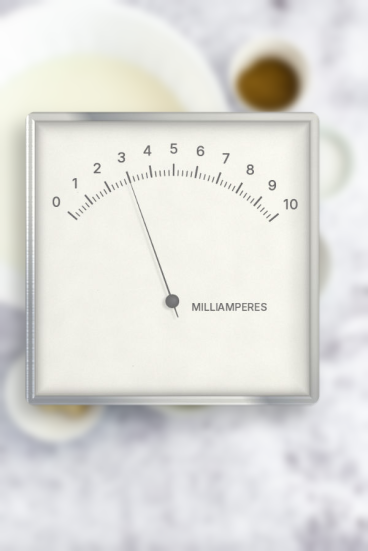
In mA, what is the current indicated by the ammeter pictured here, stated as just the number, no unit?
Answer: 3
